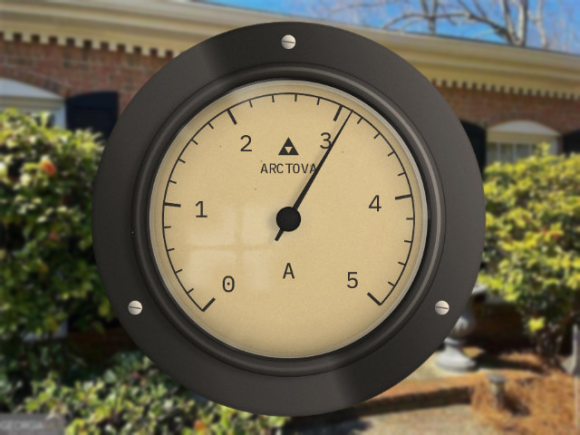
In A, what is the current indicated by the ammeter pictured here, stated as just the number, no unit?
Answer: 3.1
